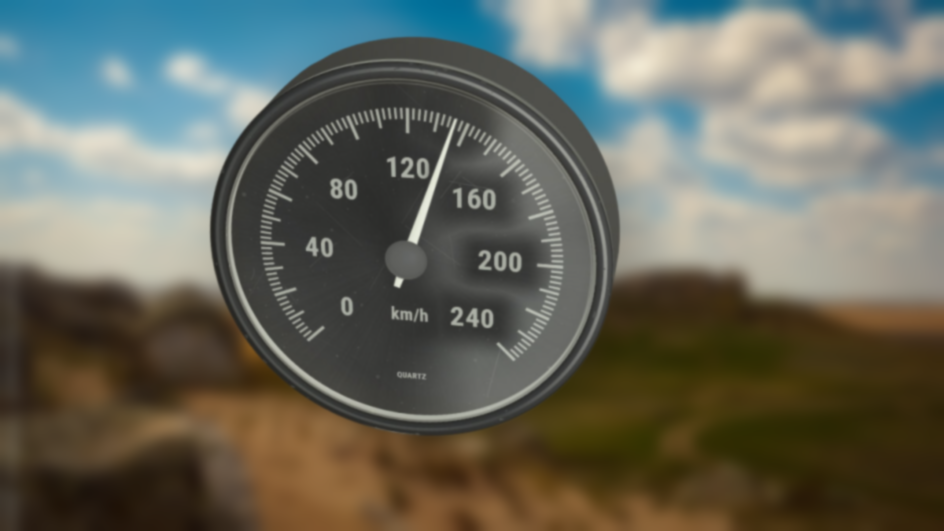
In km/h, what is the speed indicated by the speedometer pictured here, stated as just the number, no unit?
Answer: 136
